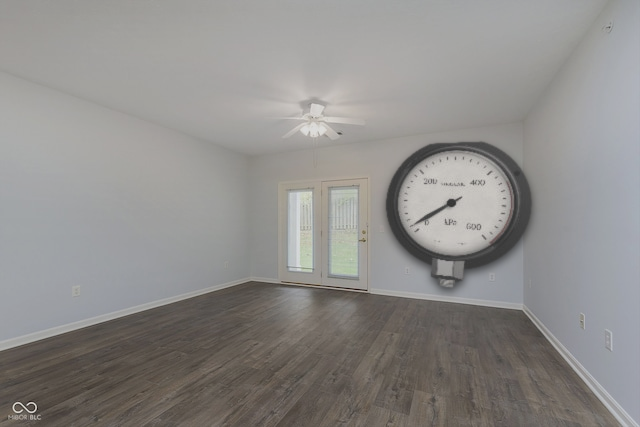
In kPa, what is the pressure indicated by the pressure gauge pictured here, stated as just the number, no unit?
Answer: 20
